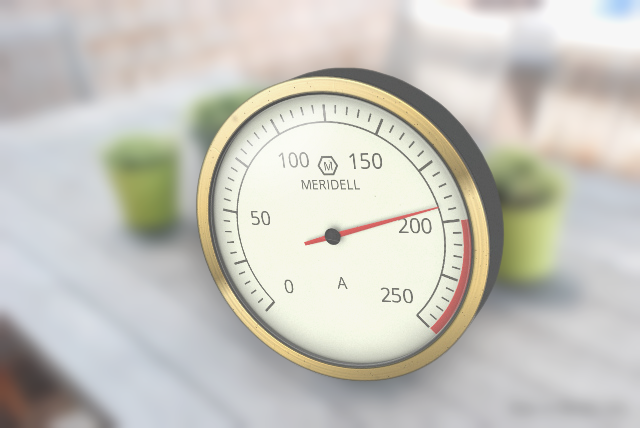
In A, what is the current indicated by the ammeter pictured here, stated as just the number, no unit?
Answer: 192.5
